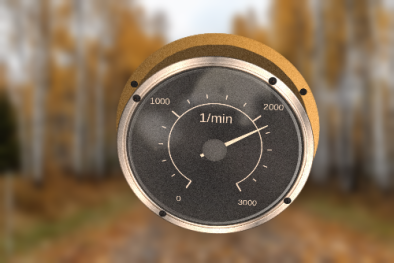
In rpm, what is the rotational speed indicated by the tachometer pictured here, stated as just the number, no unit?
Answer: 2100
